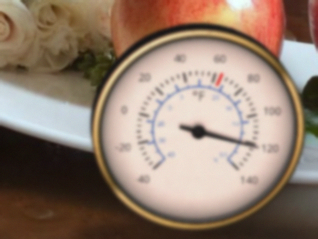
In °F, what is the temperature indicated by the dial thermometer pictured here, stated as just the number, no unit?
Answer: 120
